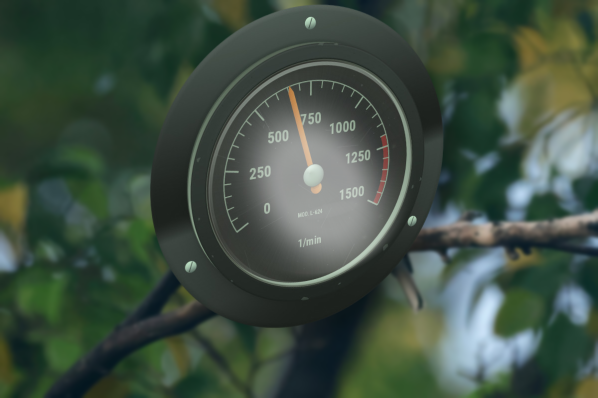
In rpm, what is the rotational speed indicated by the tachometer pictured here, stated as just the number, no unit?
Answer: 650
